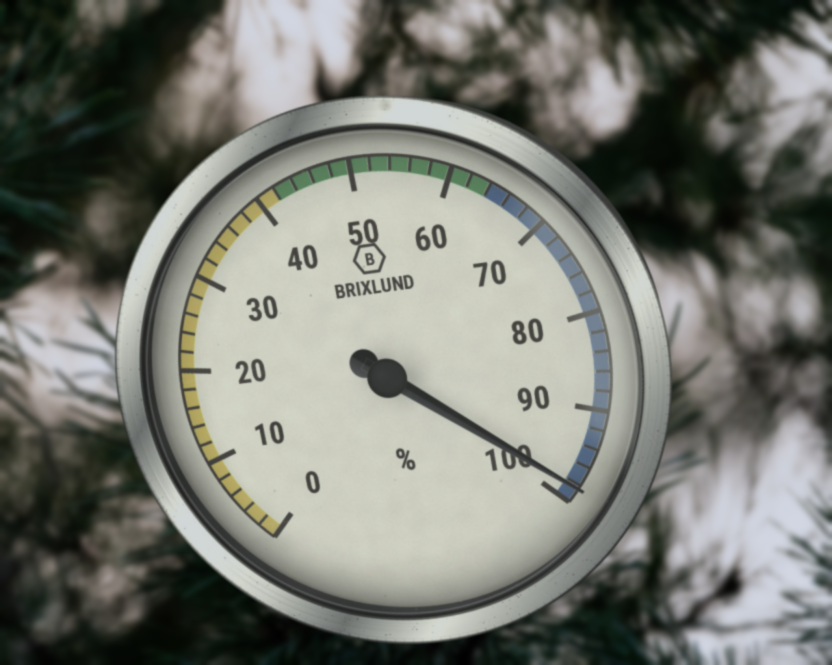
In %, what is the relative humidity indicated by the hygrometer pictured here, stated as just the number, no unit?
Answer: 98
